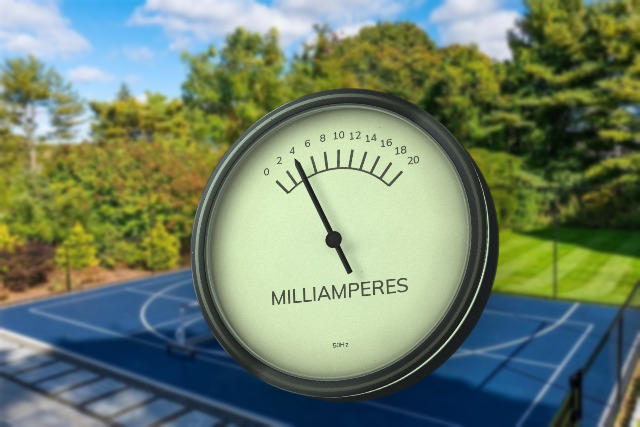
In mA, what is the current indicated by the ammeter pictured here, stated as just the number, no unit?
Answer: 4
